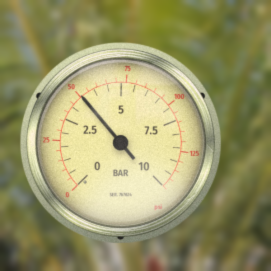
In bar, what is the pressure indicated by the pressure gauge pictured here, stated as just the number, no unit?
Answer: 3.5
